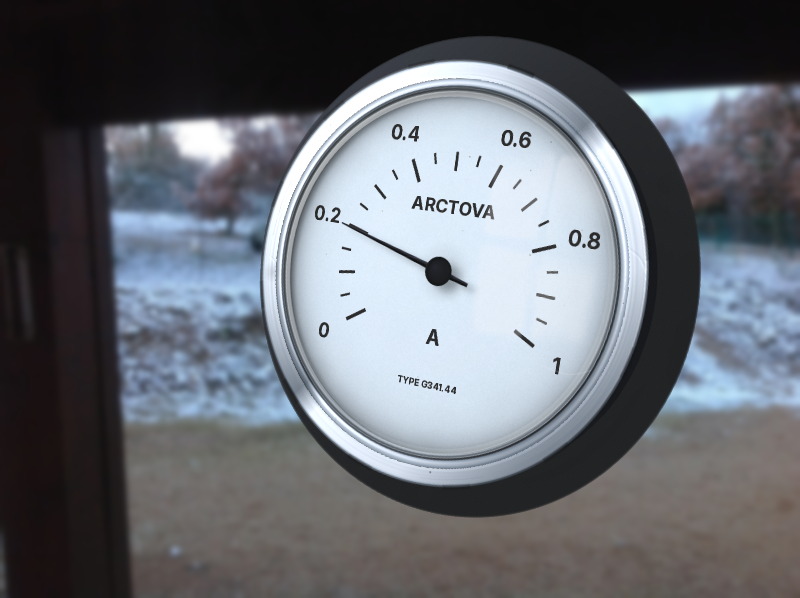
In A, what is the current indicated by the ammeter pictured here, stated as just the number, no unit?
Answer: 0.2
